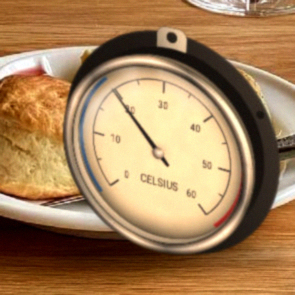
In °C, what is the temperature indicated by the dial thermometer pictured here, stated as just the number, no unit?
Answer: 20
